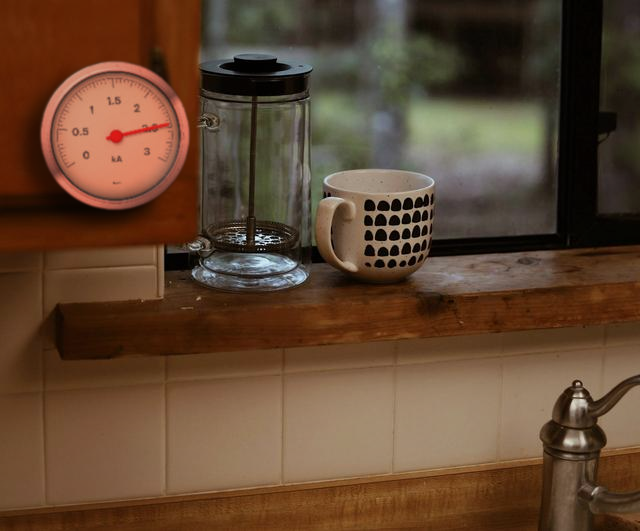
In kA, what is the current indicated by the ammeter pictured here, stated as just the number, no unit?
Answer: 2.5
